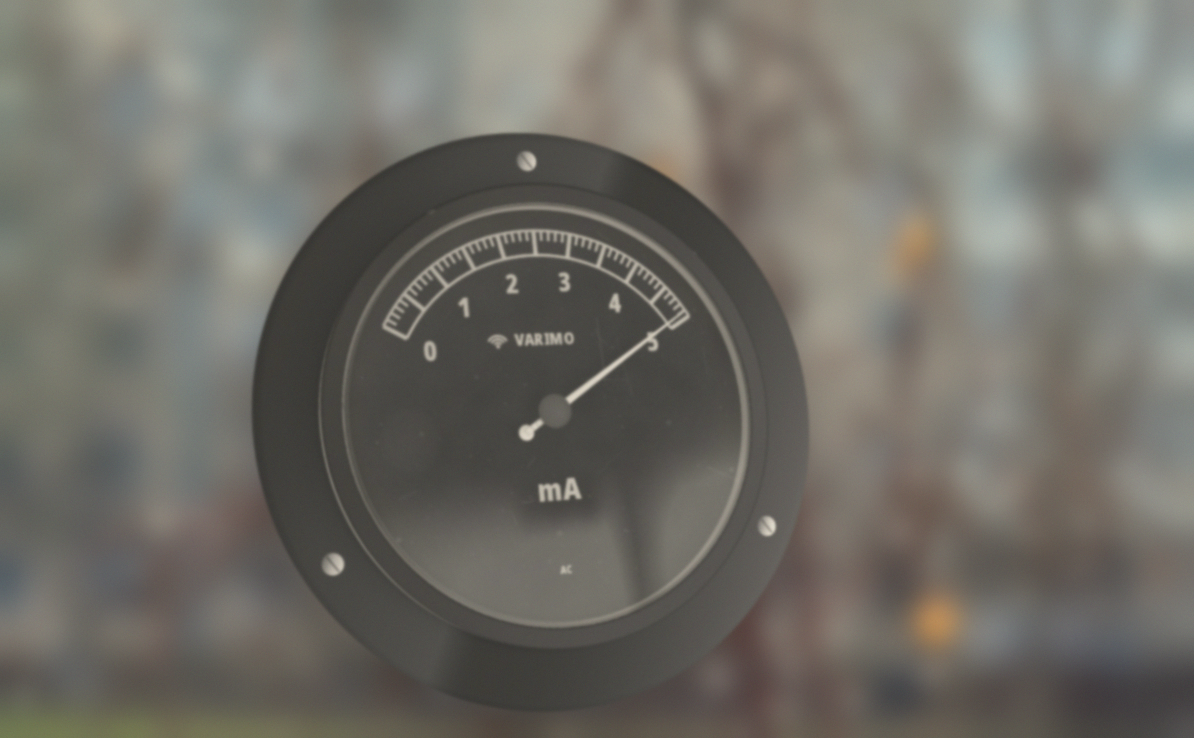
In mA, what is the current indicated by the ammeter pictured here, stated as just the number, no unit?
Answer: 4.9
